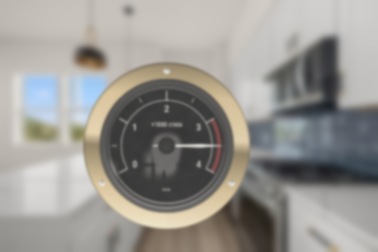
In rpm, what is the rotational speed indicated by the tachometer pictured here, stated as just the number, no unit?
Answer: 3500
